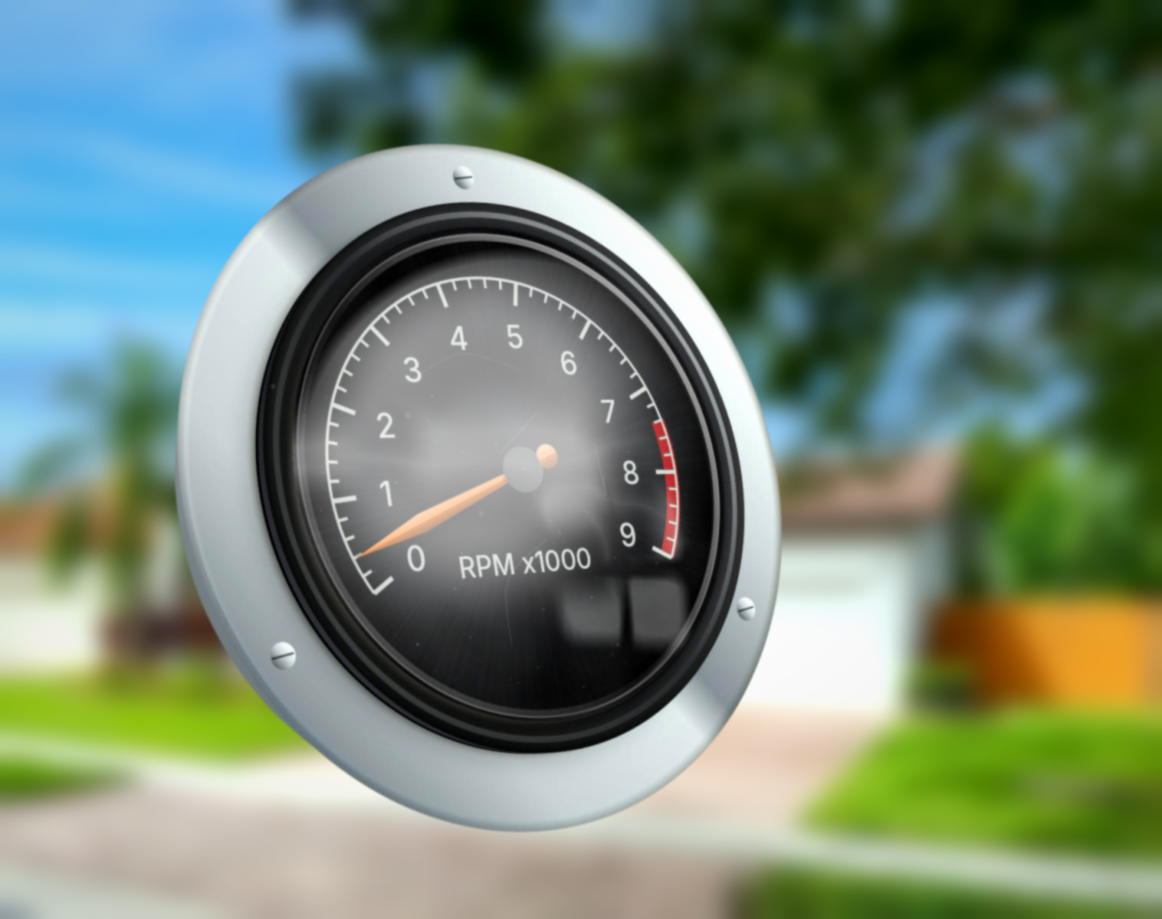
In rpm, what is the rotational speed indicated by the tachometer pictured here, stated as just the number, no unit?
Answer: 400
